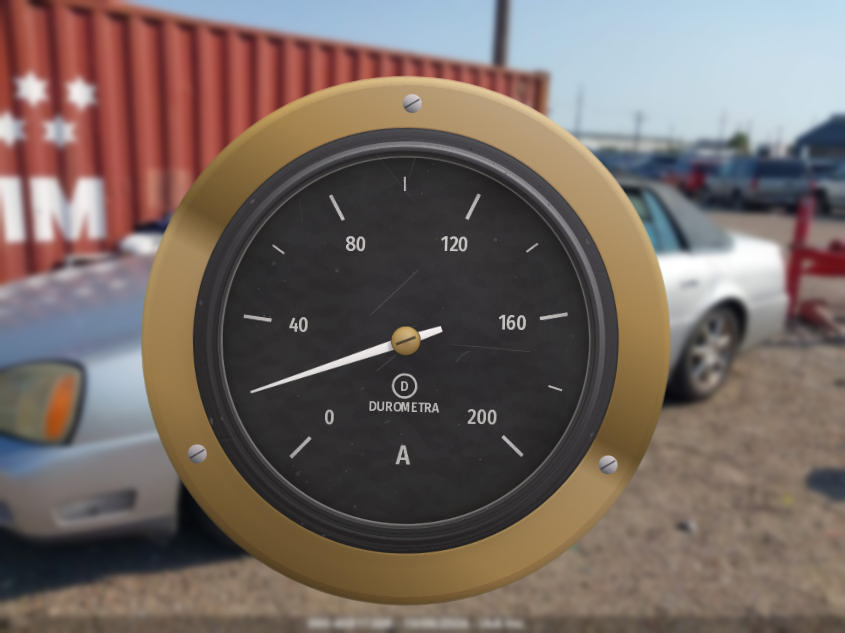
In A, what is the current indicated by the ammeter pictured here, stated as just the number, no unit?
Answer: 20
